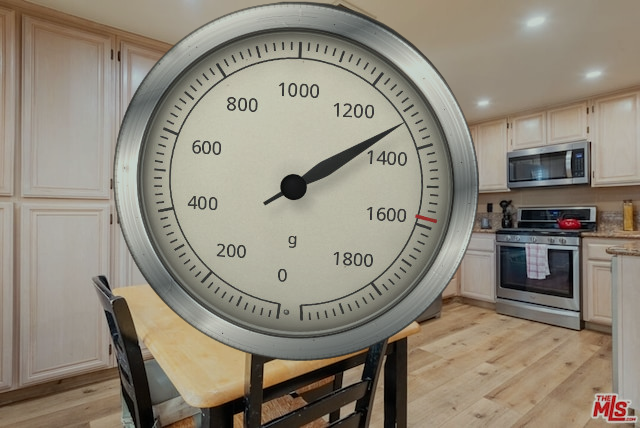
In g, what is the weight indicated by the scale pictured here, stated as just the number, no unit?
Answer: 1320
